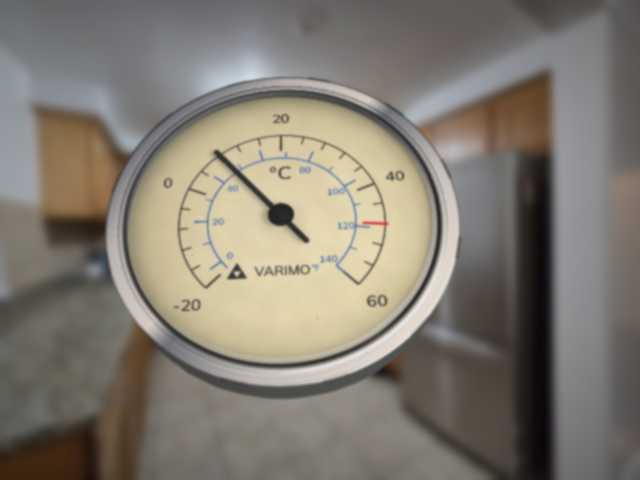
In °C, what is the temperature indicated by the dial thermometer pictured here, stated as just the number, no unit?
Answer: 8
